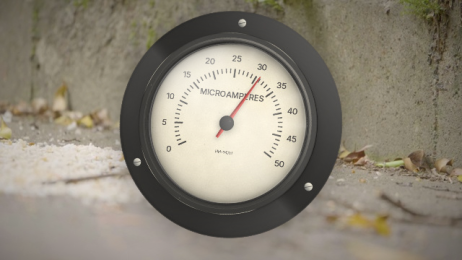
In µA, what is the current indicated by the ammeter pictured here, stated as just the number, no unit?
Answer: 31
